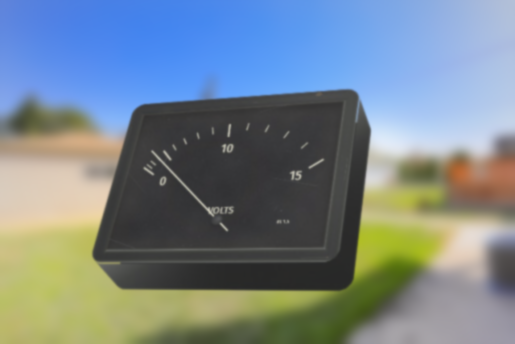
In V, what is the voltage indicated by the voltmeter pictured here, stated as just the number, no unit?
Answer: 4
